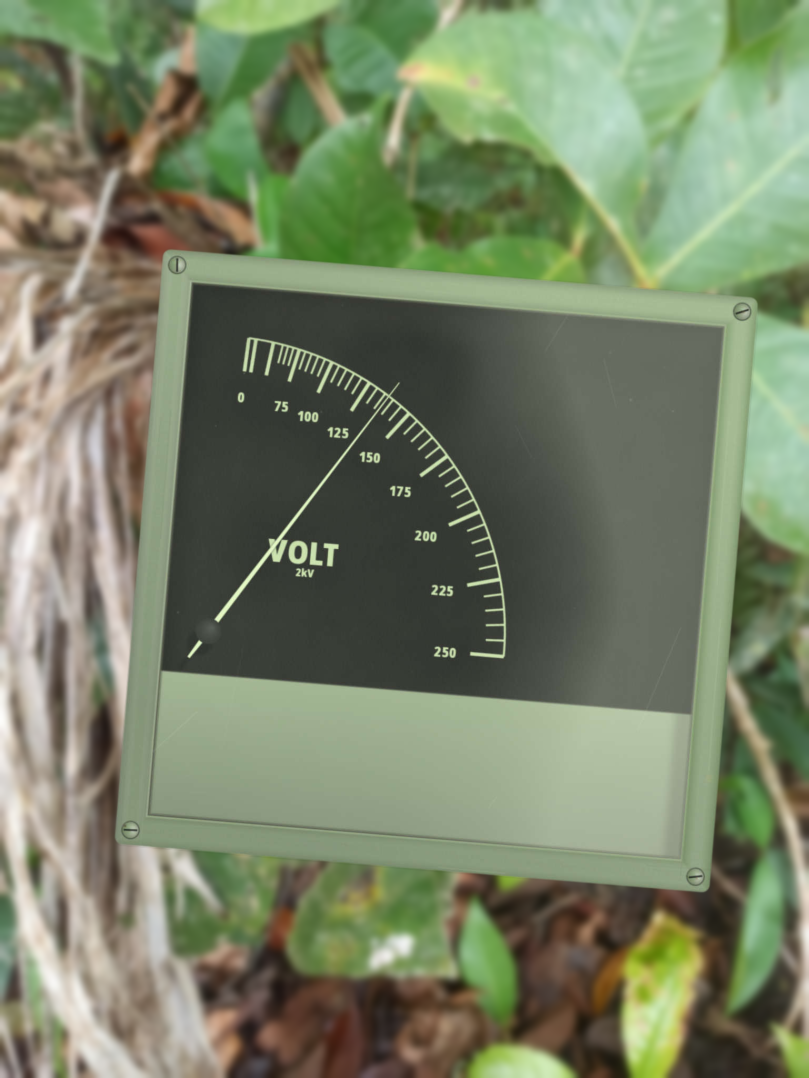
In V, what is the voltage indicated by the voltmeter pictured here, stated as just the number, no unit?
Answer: 137.5
